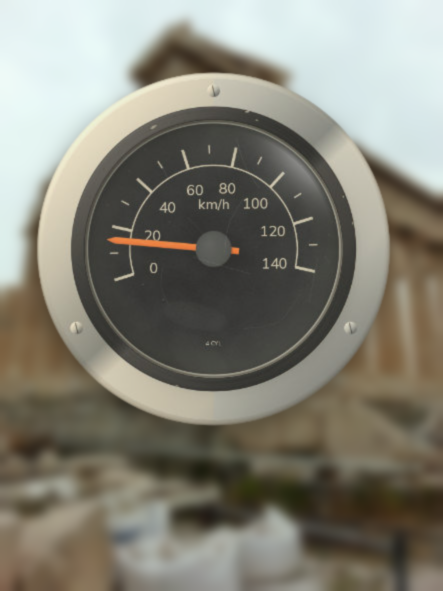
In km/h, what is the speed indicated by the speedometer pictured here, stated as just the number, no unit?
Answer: 15
